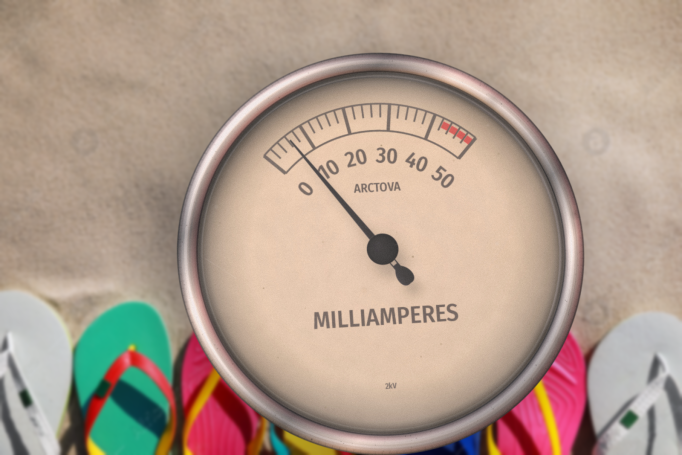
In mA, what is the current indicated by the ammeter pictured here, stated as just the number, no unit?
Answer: 6
